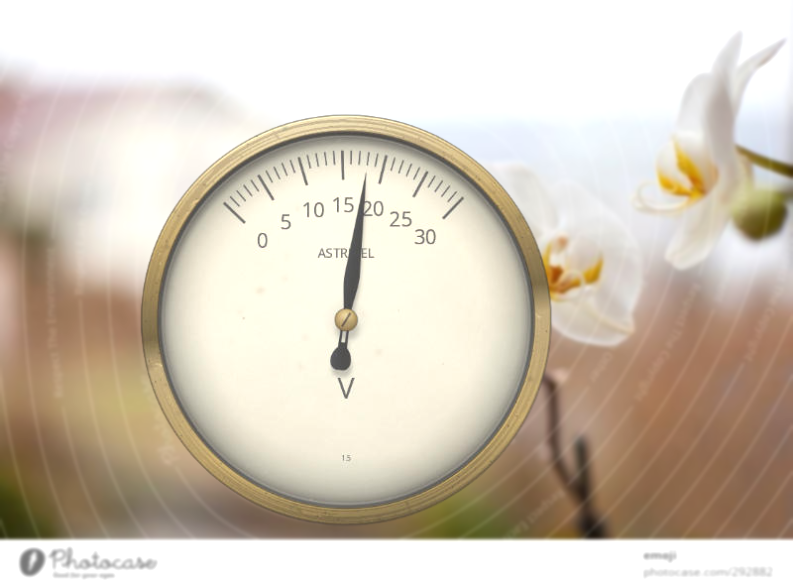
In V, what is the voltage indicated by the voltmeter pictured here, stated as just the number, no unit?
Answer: 18
